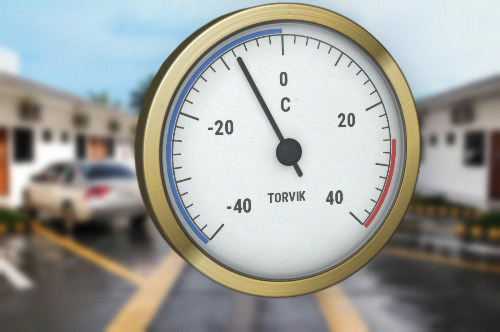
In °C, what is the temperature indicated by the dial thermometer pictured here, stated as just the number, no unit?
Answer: -8
